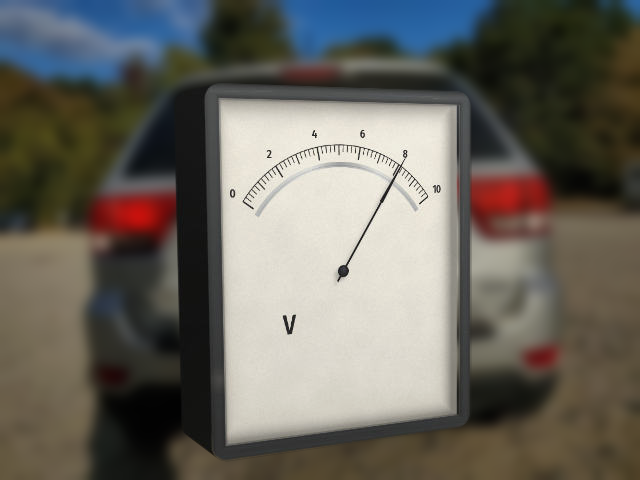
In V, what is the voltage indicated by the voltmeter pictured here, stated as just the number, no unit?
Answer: 8
